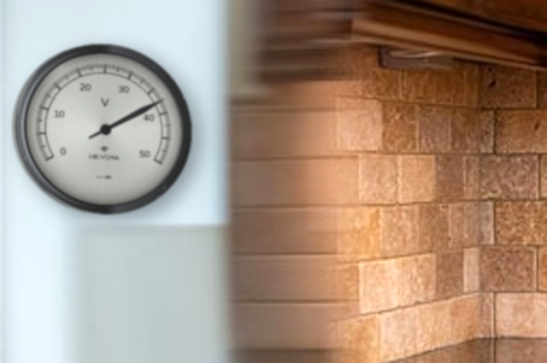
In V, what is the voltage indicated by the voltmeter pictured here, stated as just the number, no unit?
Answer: 37.5
